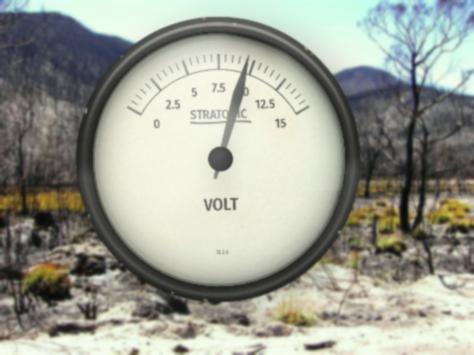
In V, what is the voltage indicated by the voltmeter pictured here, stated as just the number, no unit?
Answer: 9.5
